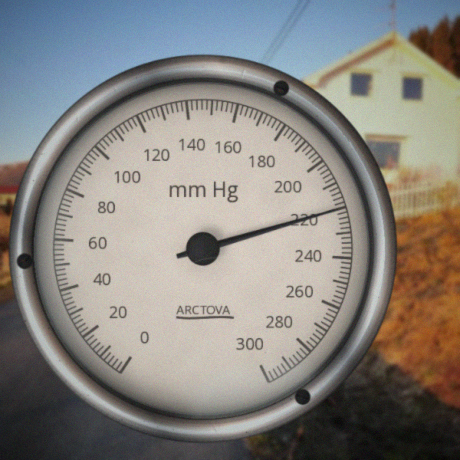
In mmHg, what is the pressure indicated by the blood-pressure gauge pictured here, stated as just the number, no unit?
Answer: 220
